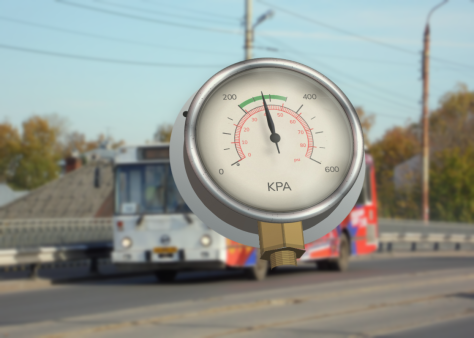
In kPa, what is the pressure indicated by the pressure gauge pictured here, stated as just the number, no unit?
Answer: 275
